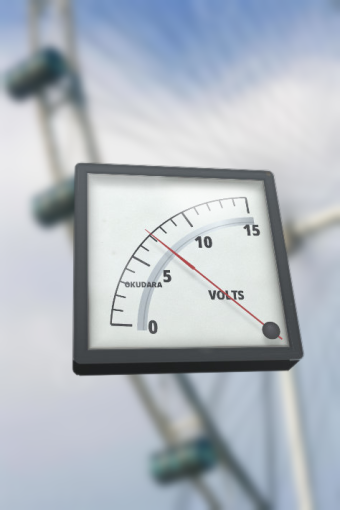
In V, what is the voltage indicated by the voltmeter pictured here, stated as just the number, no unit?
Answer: 7
